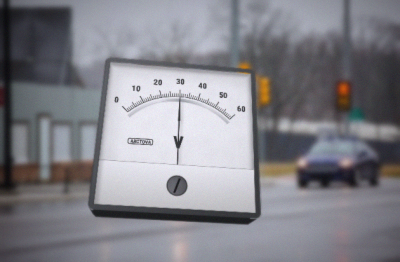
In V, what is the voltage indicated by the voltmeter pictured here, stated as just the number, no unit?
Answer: 30
